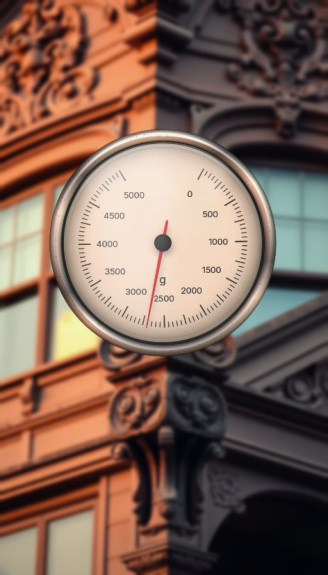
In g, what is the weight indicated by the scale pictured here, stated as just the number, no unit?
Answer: 2700
